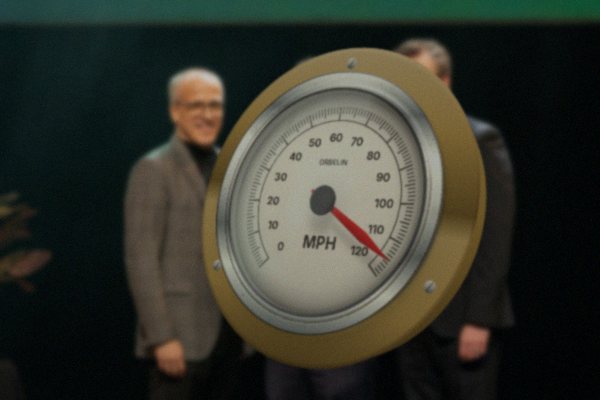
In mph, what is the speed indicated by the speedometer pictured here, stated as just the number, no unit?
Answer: 115
